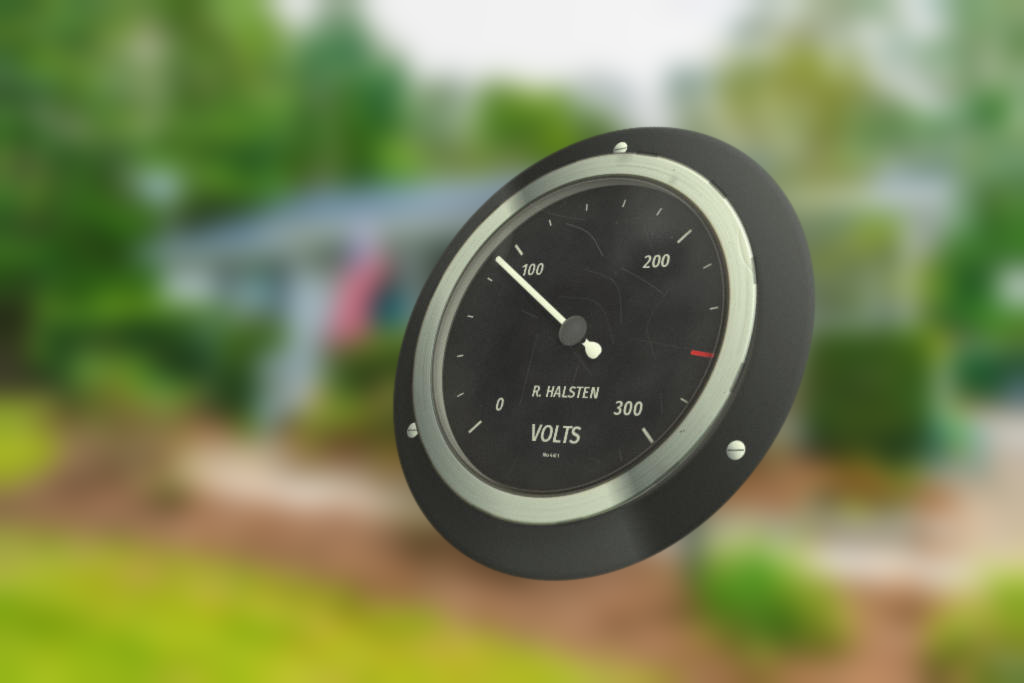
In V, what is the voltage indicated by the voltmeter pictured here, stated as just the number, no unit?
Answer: 90
